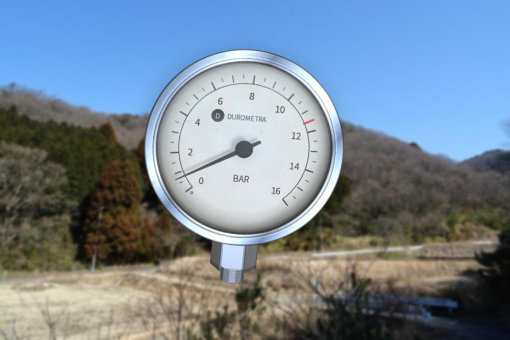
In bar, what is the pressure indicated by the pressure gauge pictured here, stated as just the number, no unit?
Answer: 0.75
